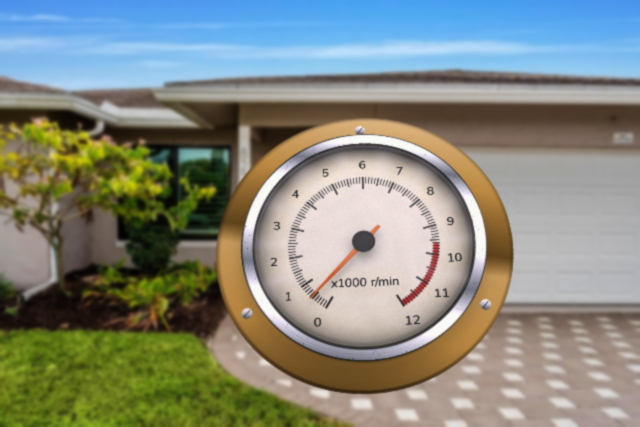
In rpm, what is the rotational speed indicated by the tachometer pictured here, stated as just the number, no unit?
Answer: 500
